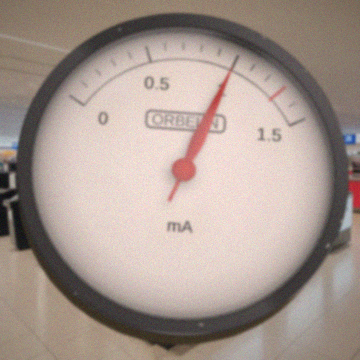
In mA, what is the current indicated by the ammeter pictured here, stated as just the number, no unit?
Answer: 1
